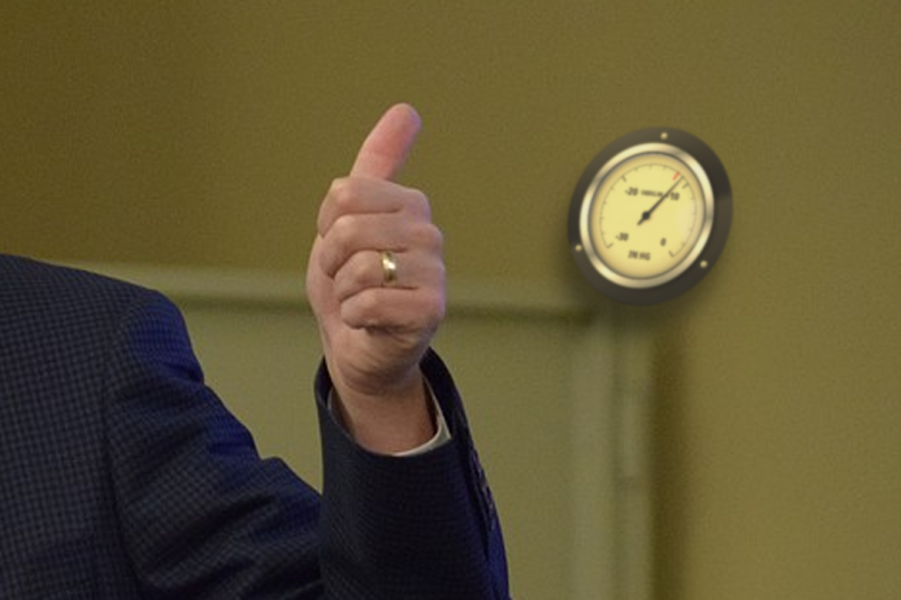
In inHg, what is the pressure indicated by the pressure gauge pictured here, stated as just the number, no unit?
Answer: -11
